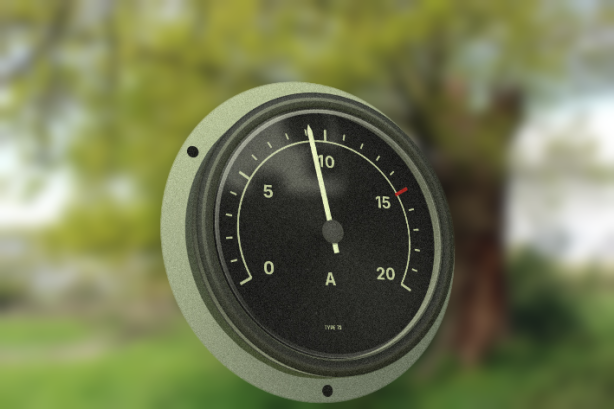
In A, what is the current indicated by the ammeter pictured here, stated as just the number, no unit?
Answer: 9
